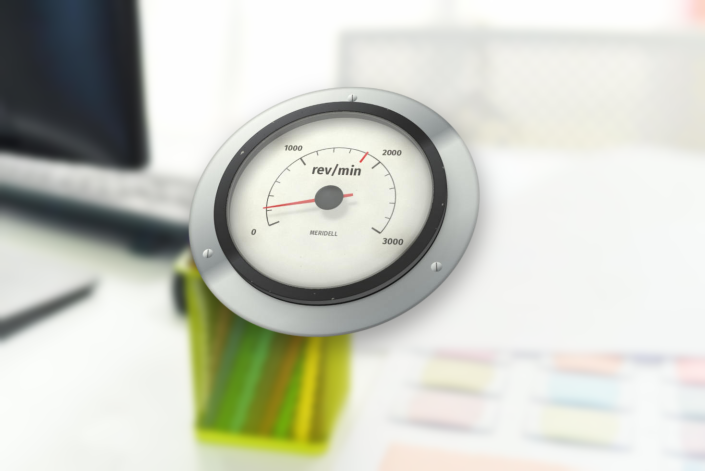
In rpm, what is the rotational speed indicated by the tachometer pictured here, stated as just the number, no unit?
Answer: 200
